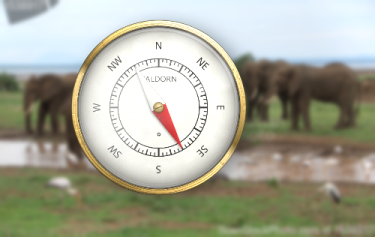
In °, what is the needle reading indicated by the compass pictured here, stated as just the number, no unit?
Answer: 150
